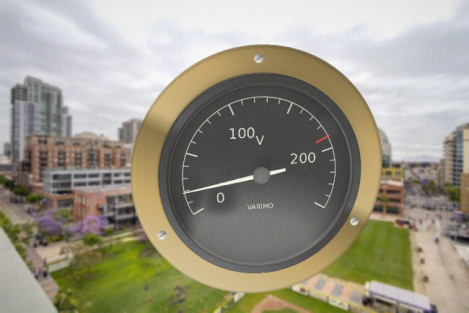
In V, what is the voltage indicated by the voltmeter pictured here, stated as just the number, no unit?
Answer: 20
